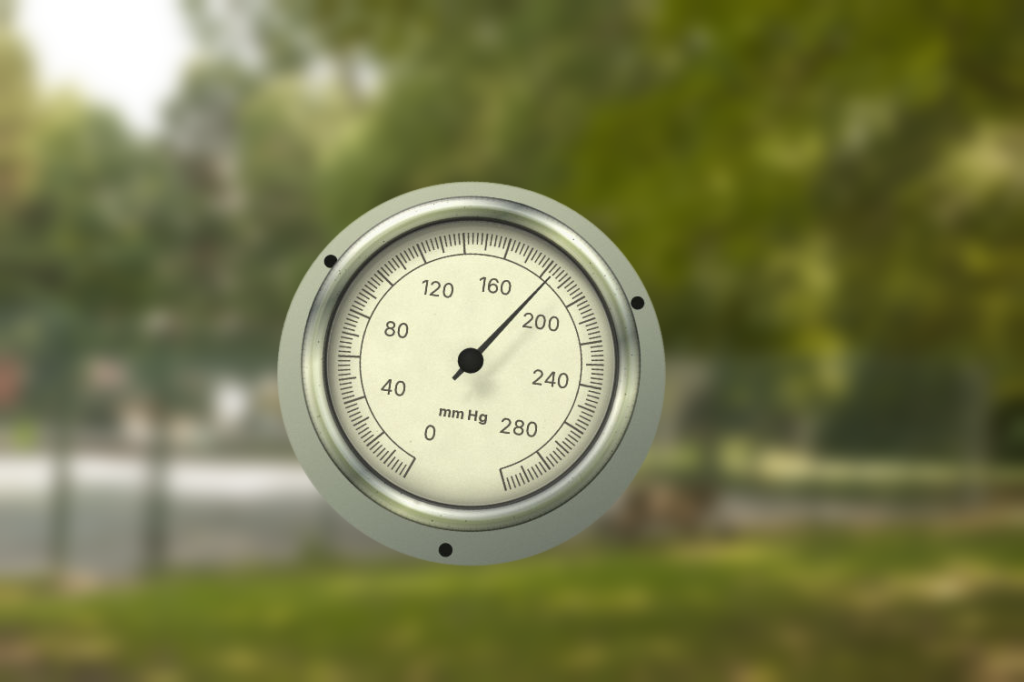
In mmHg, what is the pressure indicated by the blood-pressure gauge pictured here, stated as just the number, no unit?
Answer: 184
